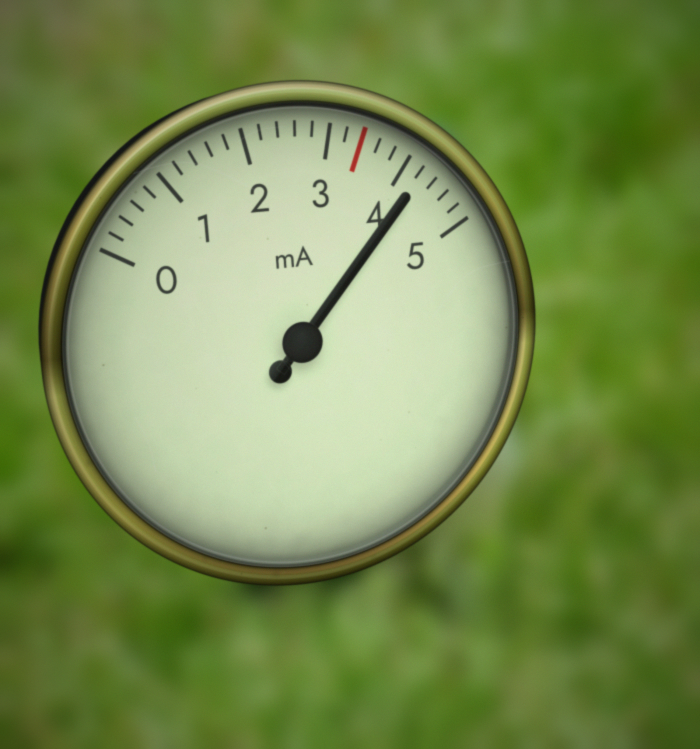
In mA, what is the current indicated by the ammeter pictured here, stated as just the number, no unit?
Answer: 4.2
